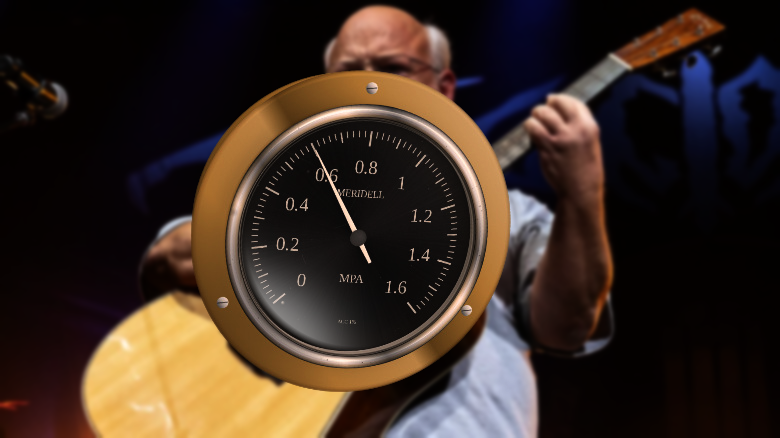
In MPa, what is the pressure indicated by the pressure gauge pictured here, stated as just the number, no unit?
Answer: 0.6
